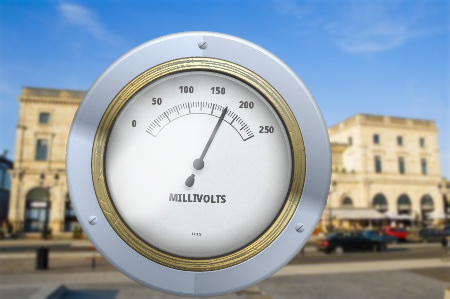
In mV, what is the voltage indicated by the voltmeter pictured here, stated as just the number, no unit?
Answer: 175
